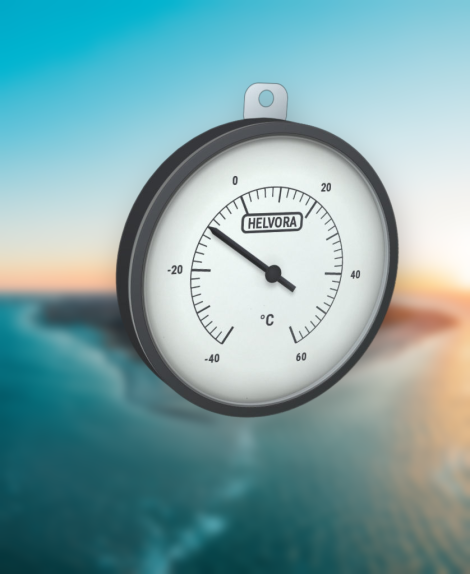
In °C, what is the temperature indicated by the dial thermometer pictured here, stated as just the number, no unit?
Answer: -10
